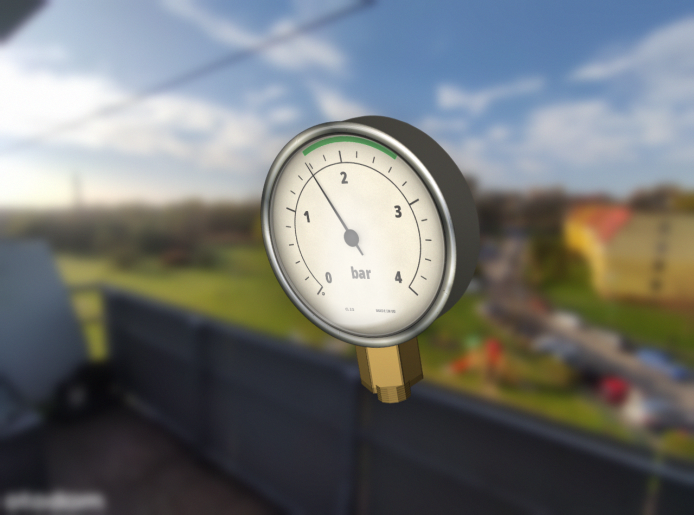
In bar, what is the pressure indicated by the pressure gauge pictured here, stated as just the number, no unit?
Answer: 1.6
